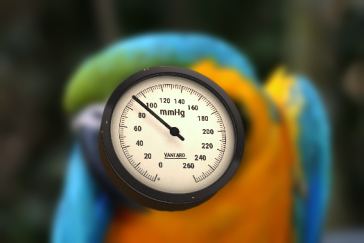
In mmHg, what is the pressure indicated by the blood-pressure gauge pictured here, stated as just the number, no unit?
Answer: 90
